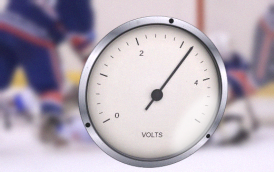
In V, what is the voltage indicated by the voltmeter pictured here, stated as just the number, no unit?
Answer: 3.2
